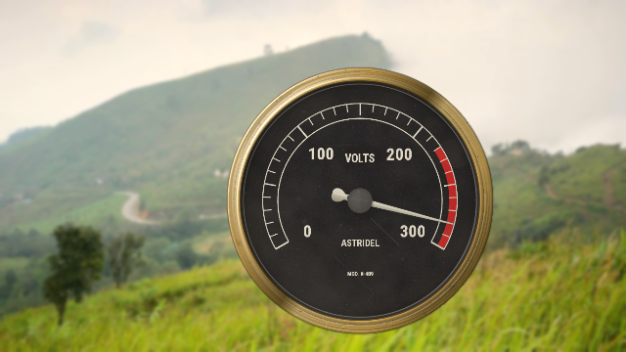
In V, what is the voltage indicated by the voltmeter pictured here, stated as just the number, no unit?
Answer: 280
